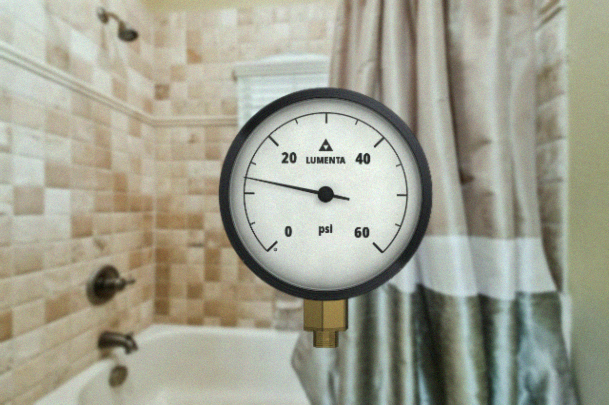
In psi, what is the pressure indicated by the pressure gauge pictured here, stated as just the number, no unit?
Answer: 12.5
